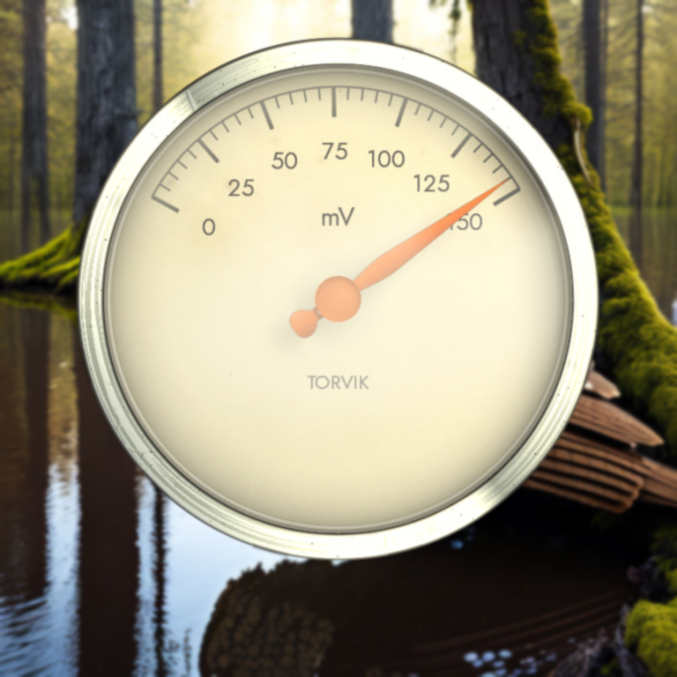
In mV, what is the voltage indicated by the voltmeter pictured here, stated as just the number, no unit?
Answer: 145
